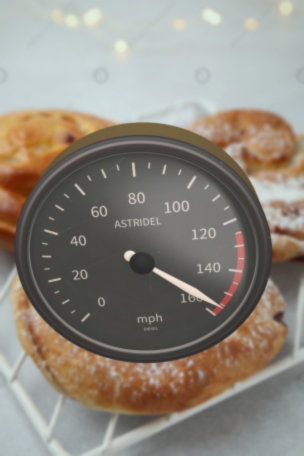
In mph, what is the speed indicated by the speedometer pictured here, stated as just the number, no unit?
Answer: 155
